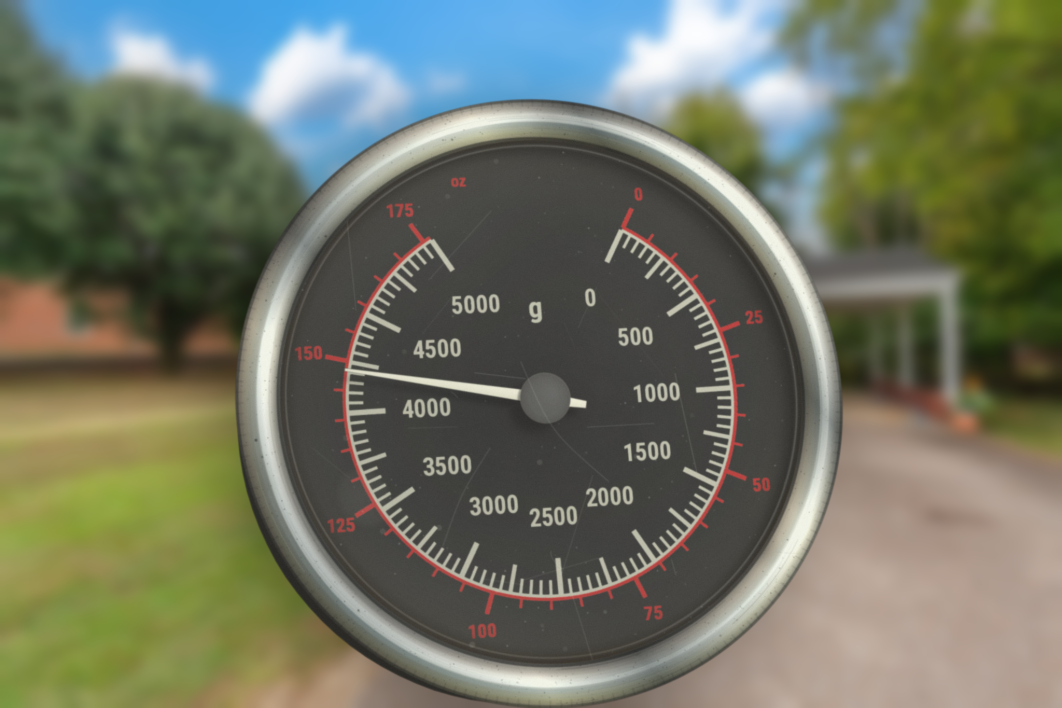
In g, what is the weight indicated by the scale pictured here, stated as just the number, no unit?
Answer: 4200
